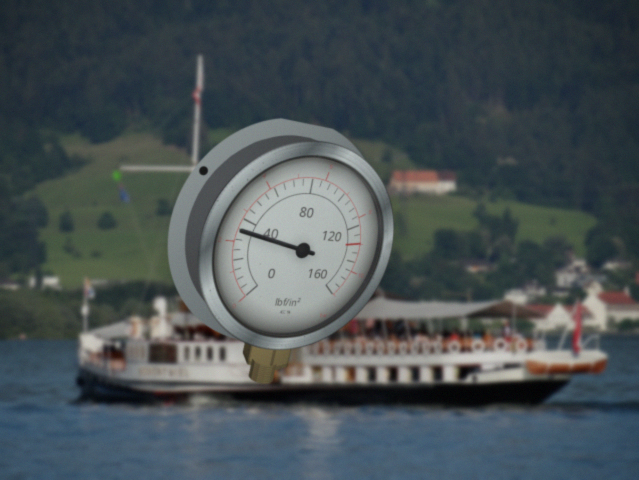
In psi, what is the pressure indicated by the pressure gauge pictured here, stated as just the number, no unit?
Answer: 35
